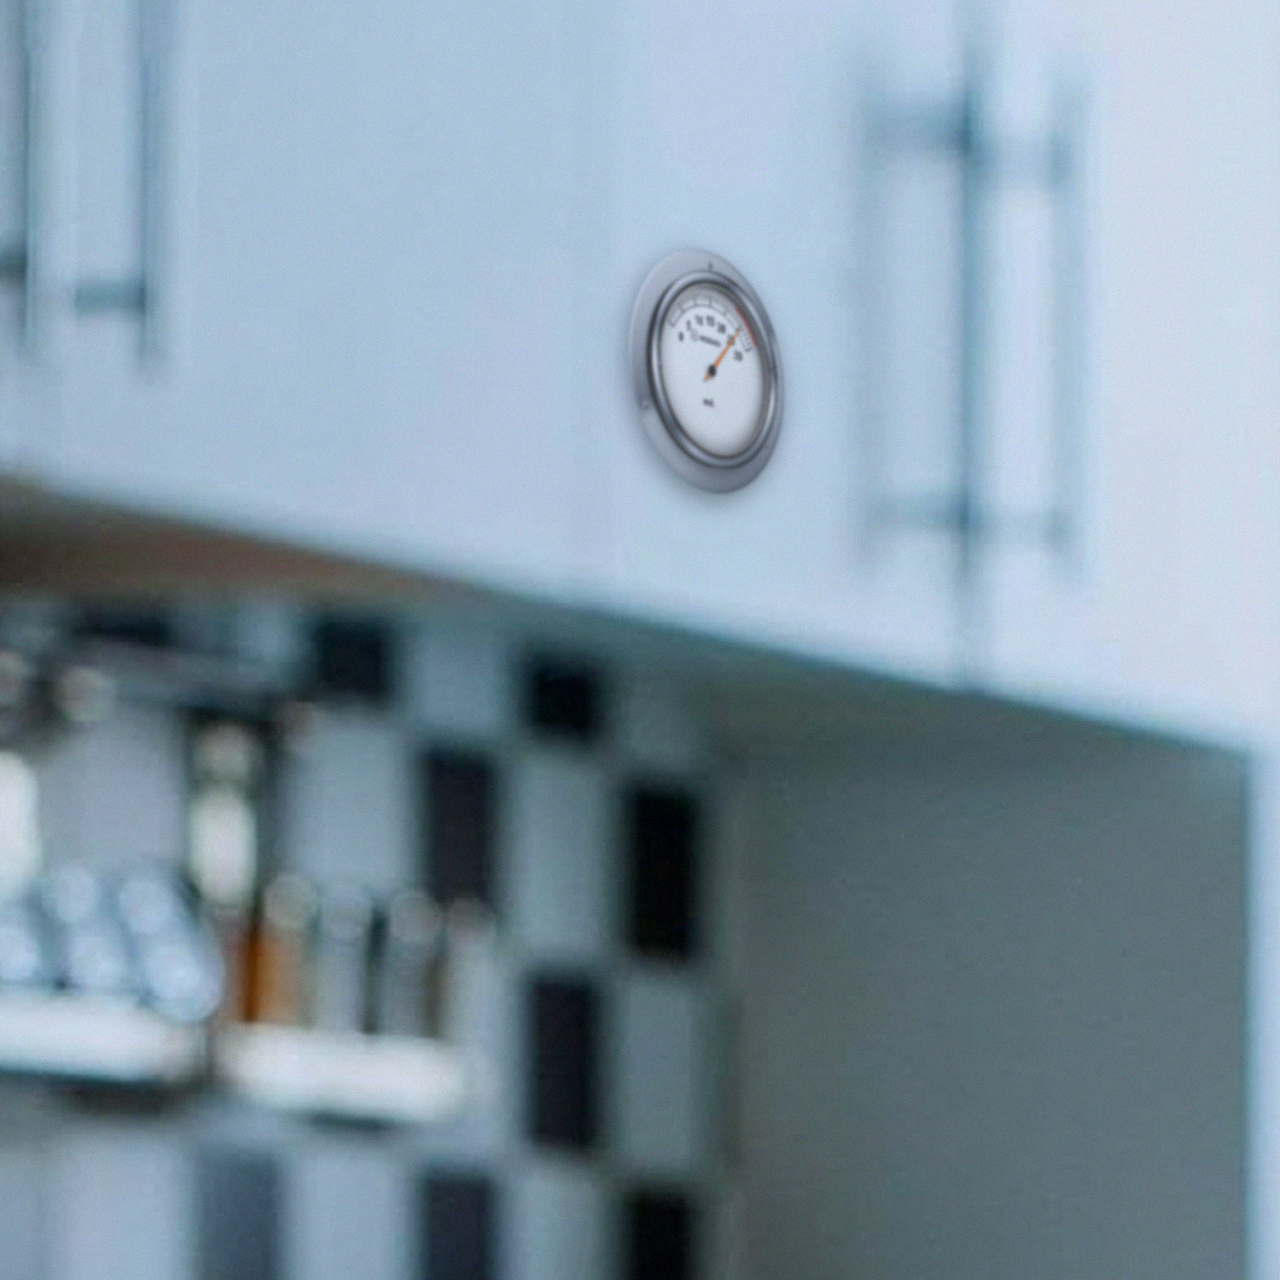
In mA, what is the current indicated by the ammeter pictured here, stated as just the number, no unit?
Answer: 25
